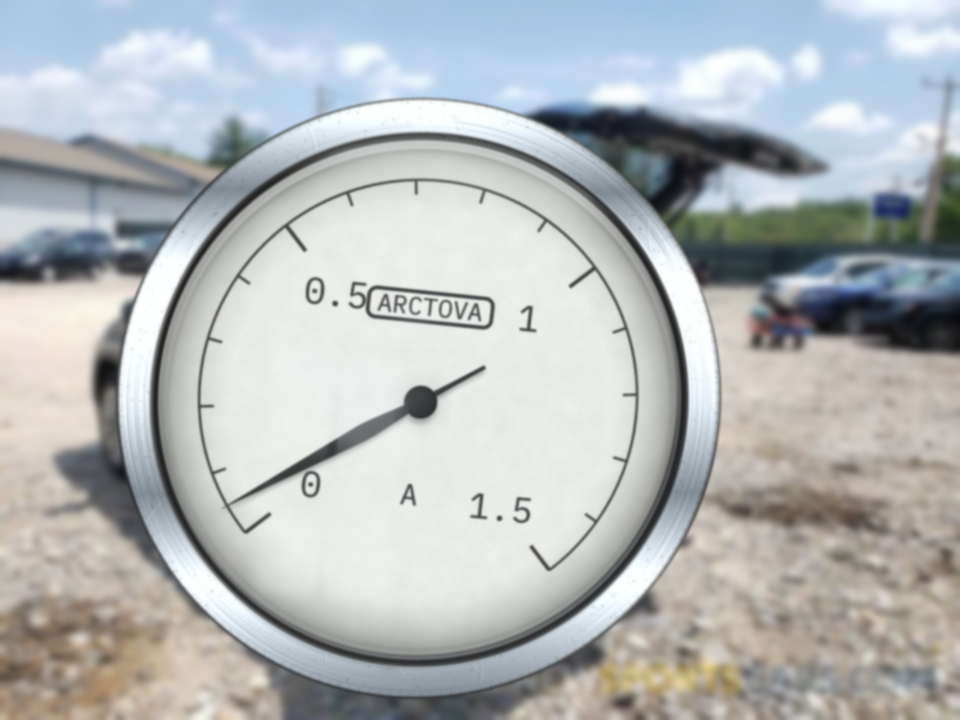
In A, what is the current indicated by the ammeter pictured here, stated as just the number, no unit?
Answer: 0.05
